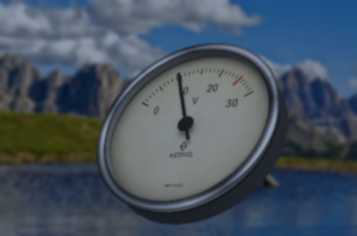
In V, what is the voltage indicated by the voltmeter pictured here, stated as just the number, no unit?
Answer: 10
